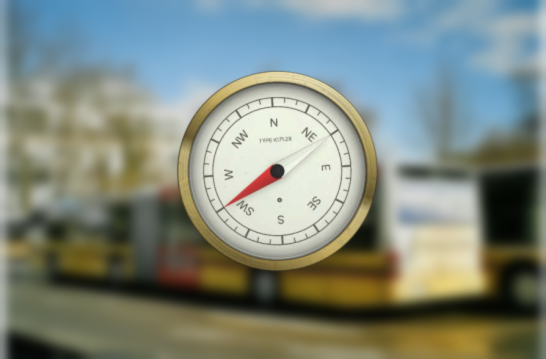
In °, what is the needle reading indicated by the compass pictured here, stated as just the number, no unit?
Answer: 240
